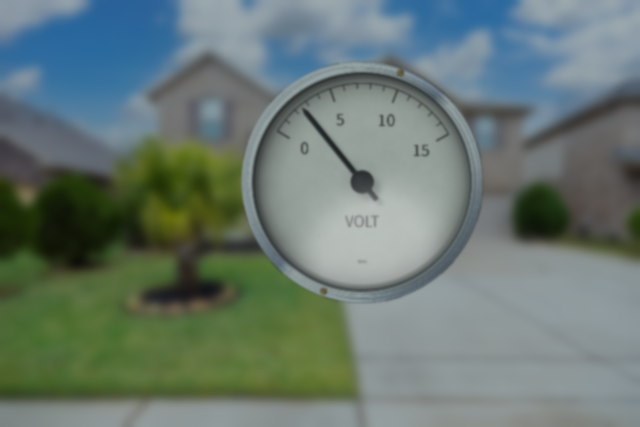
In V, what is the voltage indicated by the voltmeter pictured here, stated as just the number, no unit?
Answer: 2.5
